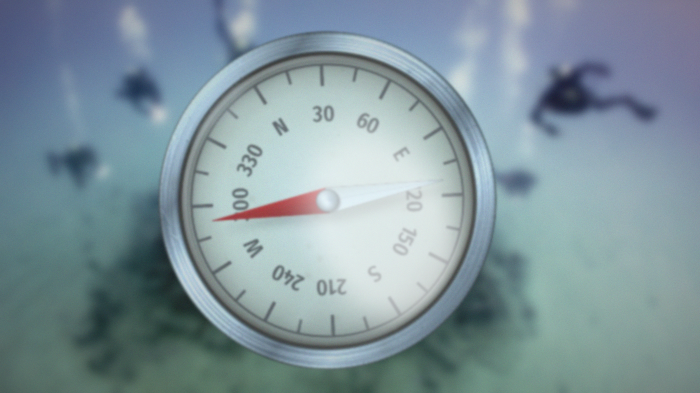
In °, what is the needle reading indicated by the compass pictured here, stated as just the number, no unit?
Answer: 292.5
